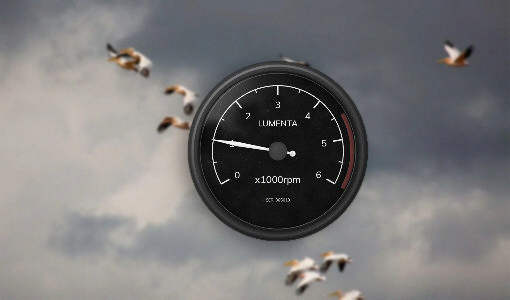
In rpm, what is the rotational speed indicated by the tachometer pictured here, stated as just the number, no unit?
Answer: 1000
